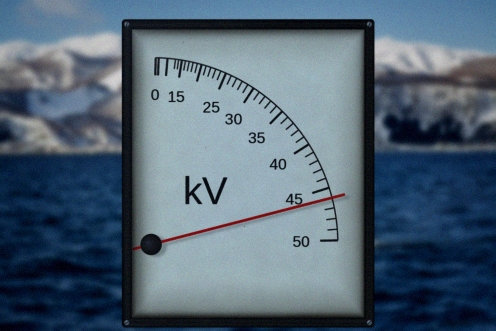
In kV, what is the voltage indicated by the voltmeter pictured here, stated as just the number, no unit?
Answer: 46
